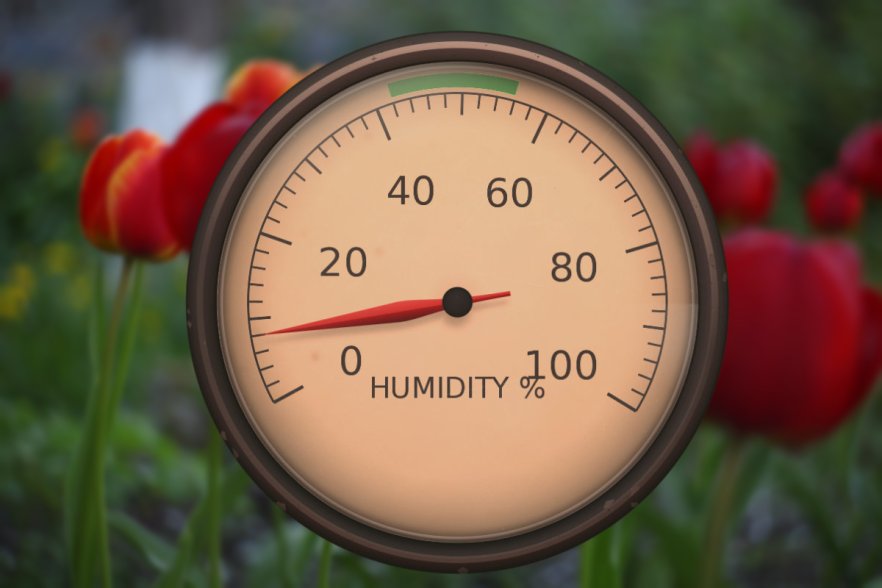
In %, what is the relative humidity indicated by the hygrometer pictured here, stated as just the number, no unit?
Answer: 8
